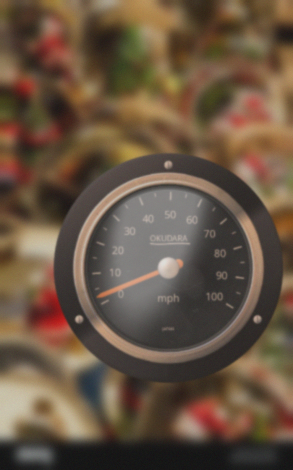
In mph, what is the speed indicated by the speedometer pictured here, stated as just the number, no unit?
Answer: 2.5
